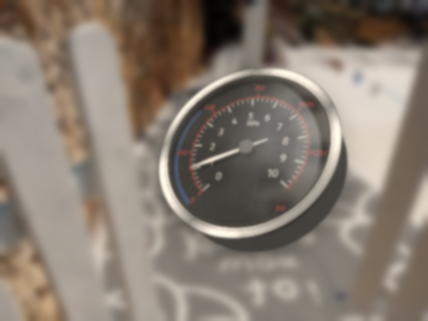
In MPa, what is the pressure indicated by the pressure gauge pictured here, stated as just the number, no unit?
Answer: 1
